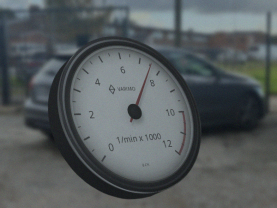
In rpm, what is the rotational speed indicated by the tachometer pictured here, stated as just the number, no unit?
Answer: 7500
